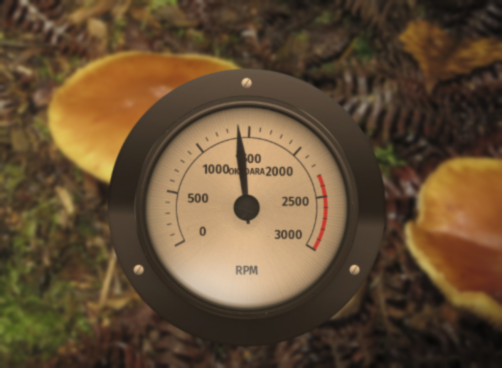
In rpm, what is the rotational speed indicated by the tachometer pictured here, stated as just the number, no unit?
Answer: 1400
